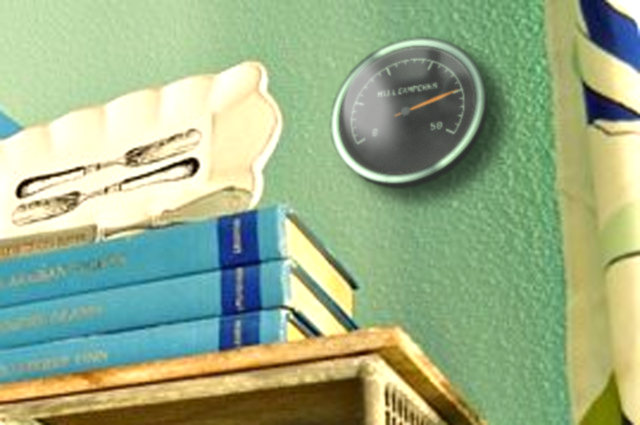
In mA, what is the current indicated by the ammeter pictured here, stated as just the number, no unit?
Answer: 40
